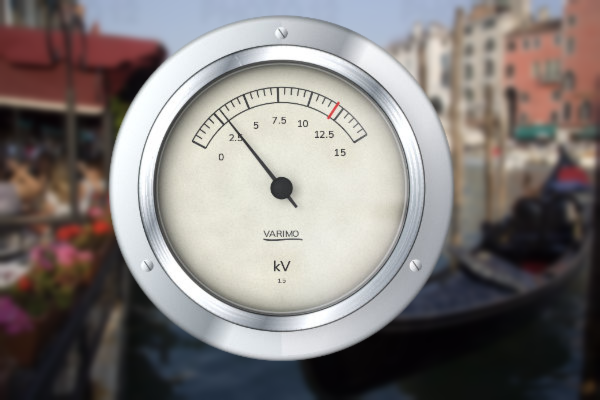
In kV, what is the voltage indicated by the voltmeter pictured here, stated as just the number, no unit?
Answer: 3
